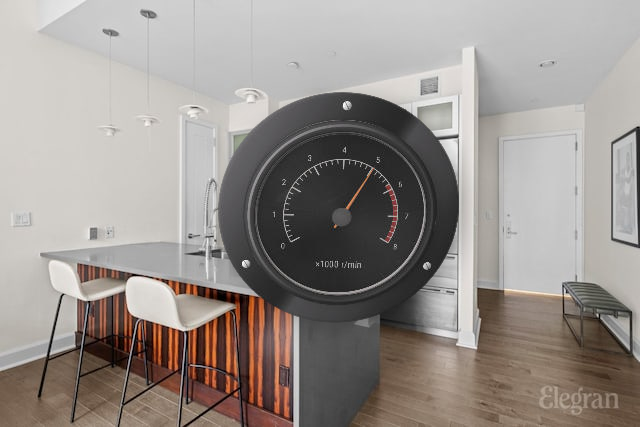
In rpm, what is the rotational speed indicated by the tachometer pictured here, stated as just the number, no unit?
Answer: 5000
